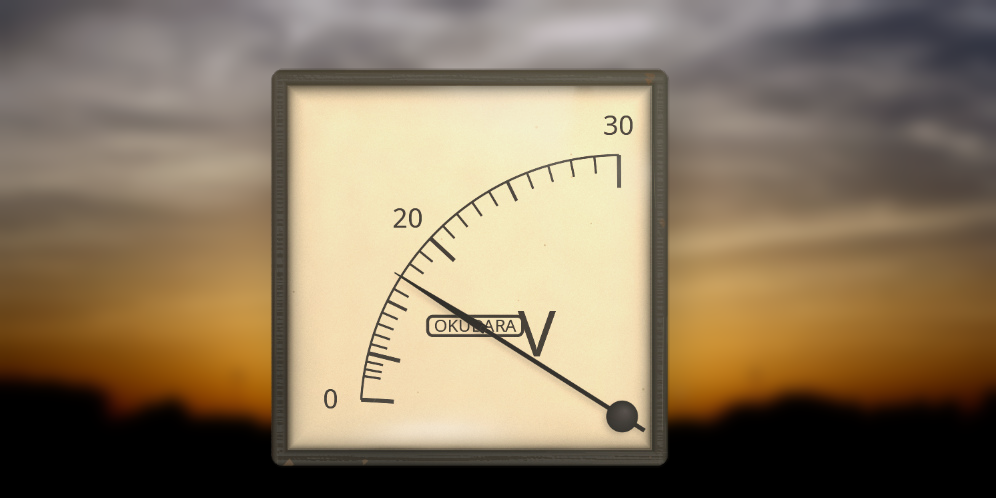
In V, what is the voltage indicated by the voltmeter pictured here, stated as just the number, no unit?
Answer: 17
